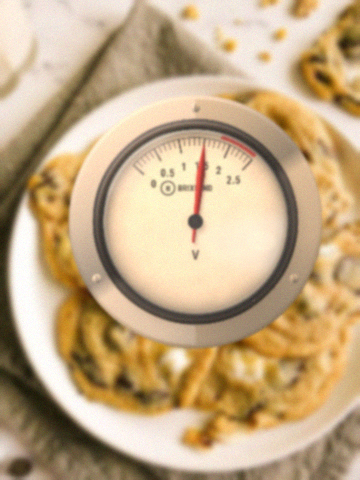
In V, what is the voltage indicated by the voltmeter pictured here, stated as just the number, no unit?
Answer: 1.5
